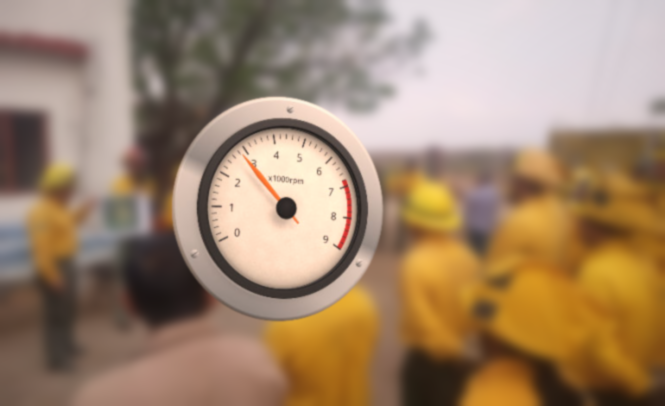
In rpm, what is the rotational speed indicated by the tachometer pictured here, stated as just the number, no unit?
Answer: 2800
